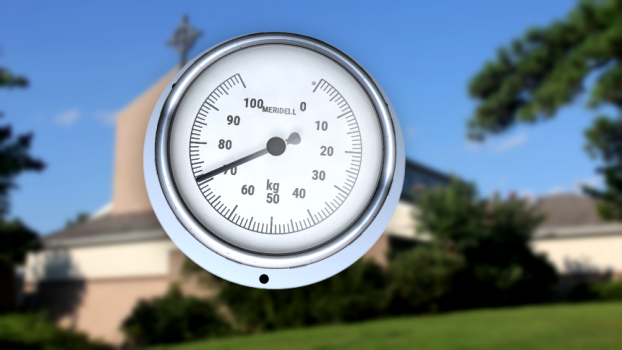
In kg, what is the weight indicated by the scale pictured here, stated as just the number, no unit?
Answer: 71
